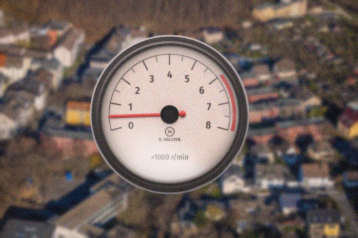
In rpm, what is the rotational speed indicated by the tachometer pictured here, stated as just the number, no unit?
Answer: 500
